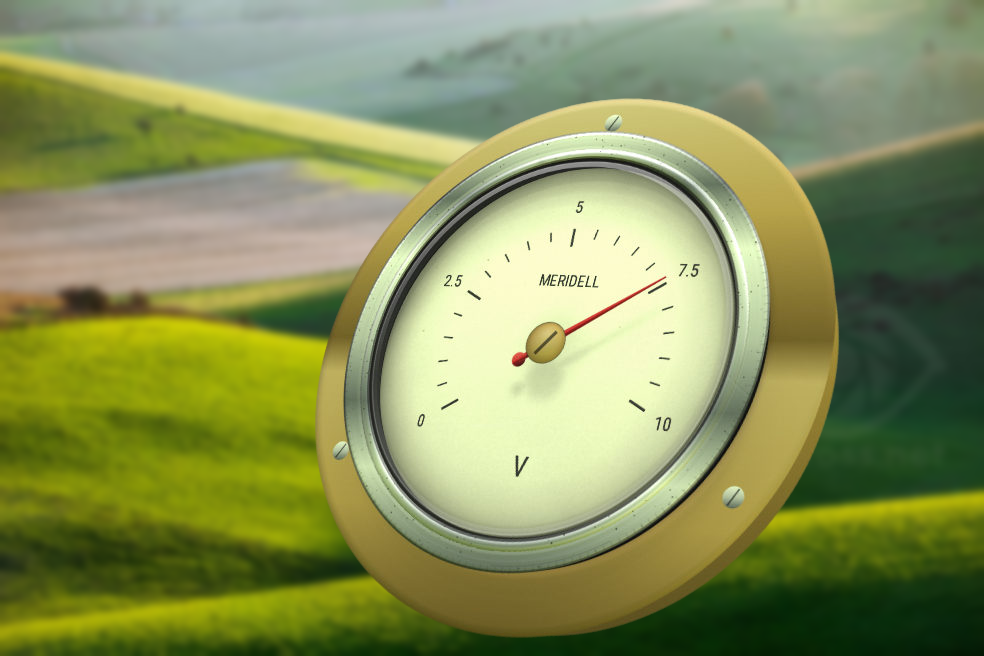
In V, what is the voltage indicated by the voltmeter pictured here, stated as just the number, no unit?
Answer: 7.5
